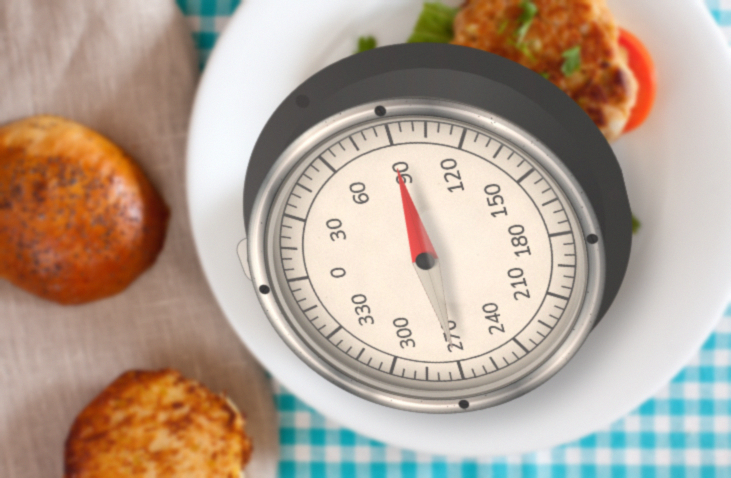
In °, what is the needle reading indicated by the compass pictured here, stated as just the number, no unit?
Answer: 90
